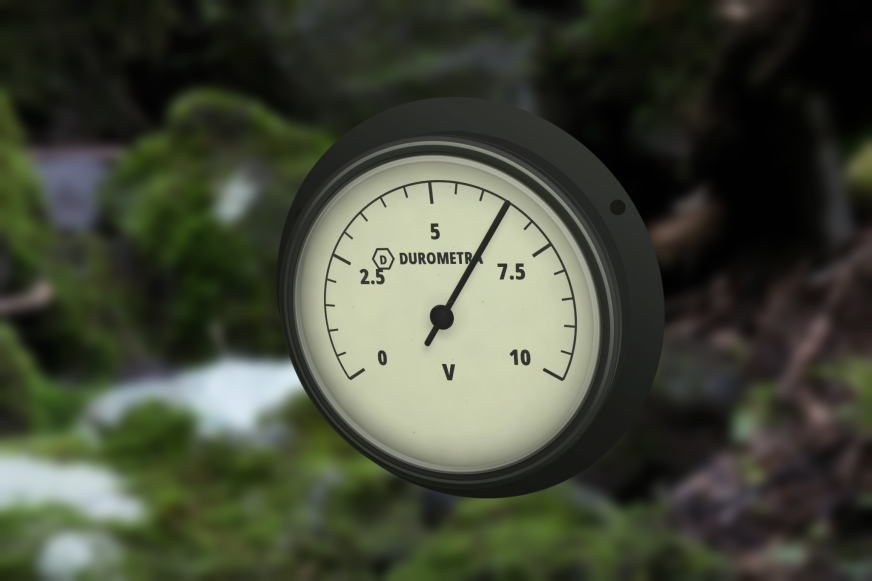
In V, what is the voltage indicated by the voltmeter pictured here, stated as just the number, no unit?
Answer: 6.5
